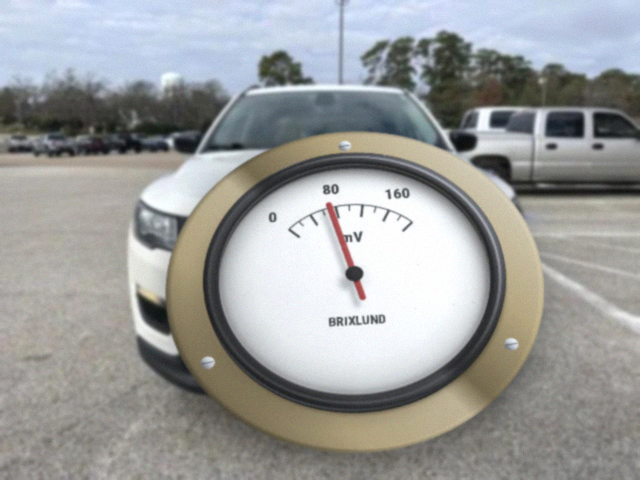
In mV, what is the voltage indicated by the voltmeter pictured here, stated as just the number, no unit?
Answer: 70
